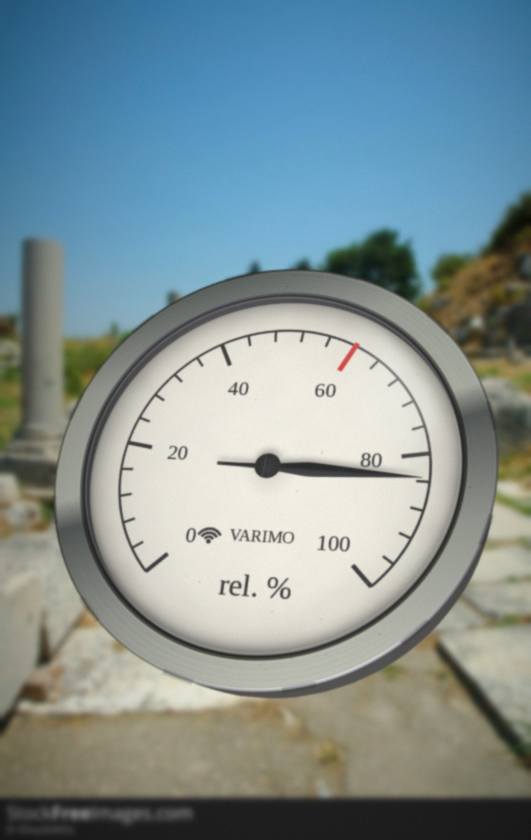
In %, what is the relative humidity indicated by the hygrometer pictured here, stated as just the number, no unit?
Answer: 84
